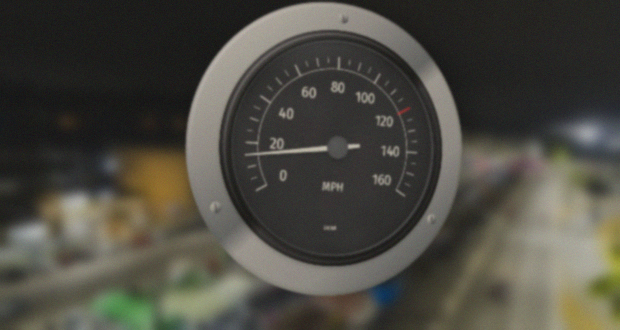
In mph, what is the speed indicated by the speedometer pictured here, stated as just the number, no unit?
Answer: 15
